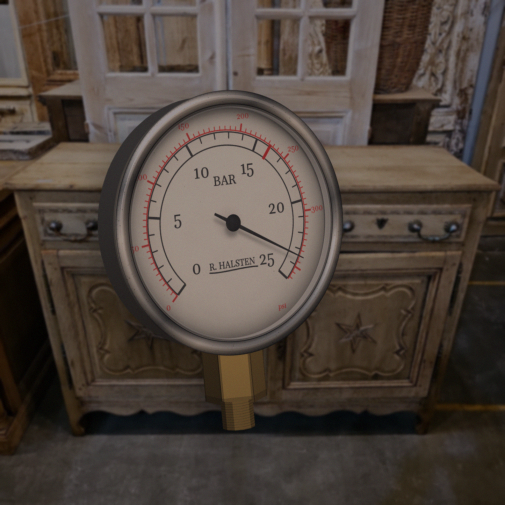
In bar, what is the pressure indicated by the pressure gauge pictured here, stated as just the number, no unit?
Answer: 23.5
